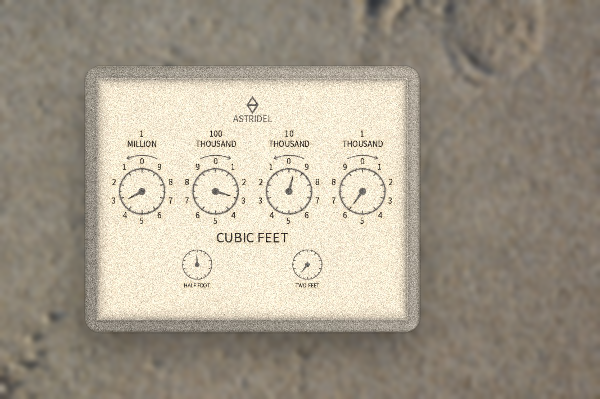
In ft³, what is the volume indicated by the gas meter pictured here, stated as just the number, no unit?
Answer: 329600
